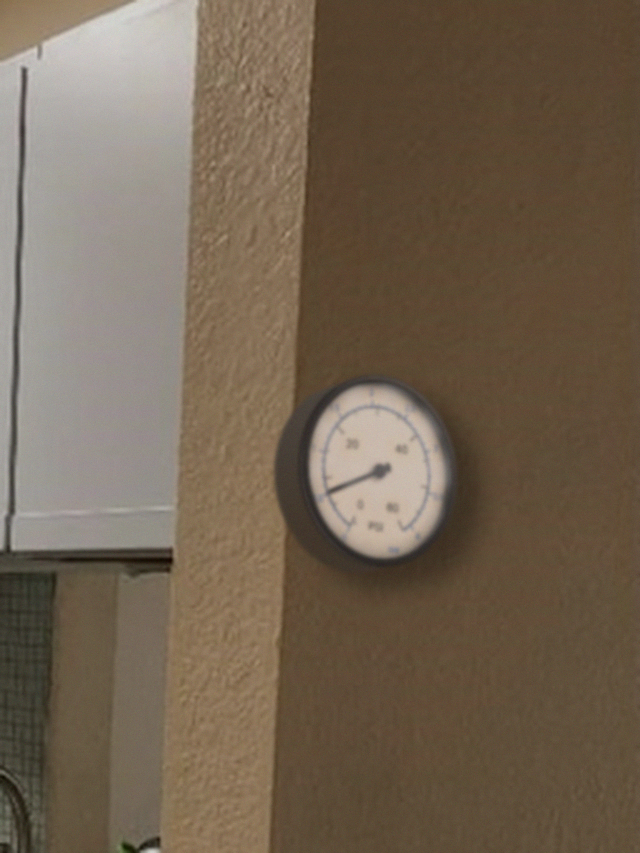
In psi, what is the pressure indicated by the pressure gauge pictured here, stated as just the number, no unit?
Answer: 7.5
